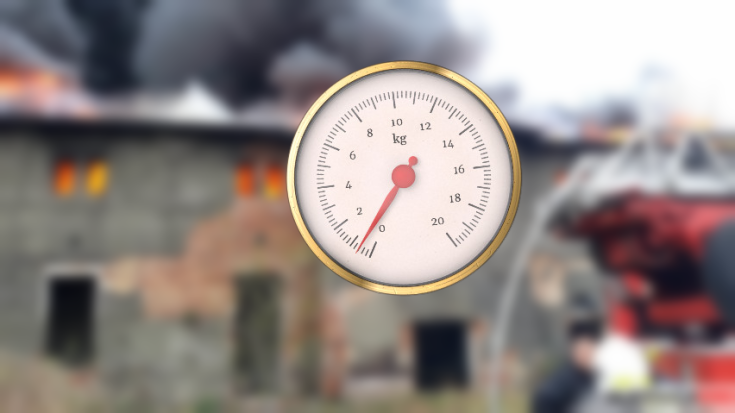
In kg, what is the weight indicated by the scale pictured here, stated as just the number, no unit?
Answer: 0.6
